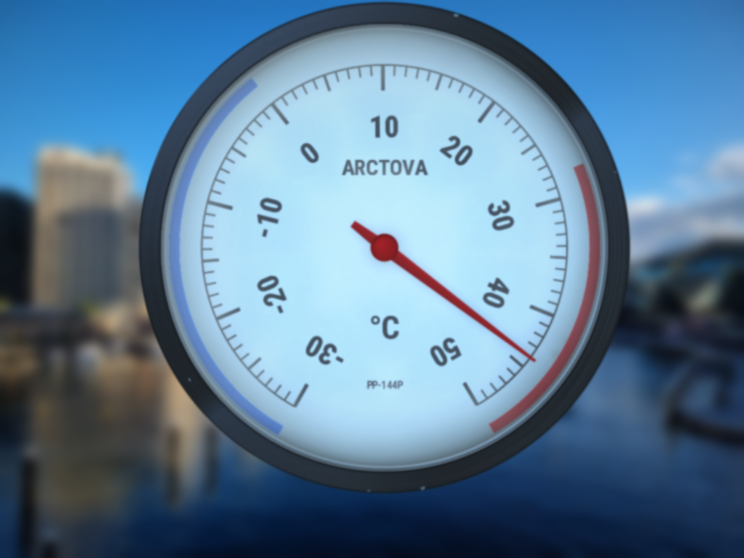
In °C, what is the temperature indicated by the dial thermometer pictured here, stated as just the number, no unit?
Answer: 44
